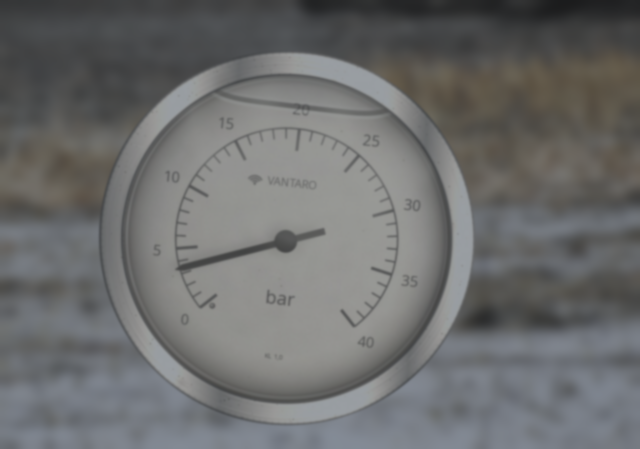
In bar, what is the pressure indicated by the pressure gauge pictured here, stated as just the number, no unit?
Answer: 3.5
